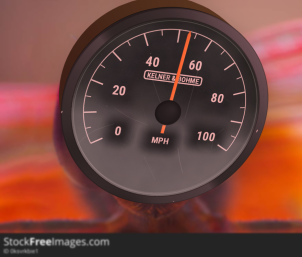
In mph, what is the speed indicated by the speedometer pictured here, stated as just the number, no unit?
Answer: 52.5
